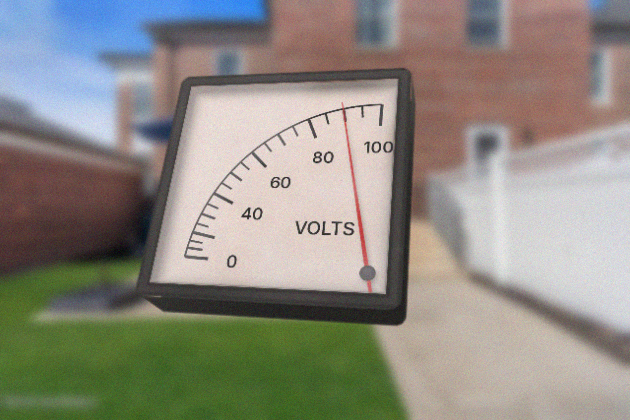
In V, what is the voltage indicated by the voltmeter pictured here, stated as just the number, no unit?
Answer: 90
